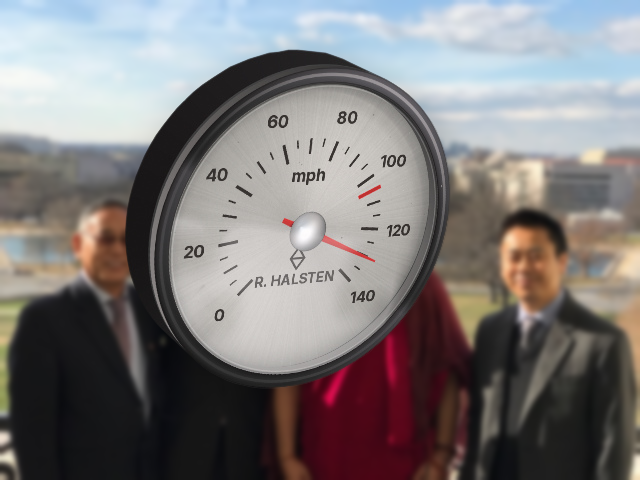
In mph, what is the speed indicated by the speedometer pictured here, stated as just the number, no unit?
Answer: 130
